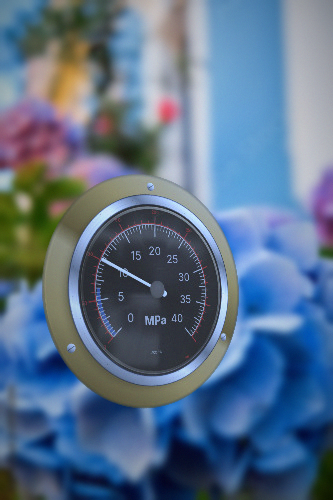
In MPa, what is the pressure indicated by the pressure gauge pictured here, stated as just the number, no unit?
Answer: 10
